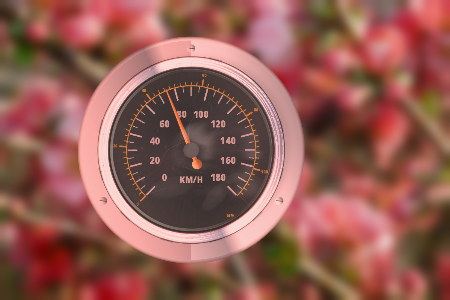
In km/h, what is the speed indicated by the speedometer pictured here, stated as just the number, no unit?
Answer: 75
